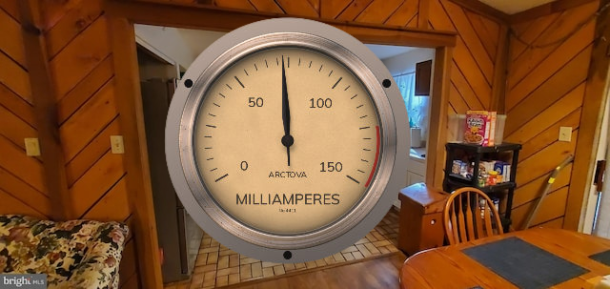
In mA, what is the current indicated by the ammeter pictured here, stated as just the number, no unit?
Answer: 72.5
